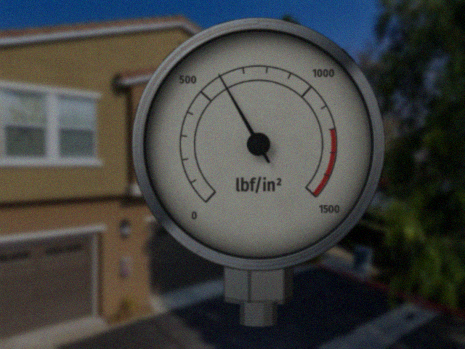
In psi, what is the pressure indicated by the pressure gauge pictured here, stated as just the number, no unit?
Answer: 600
